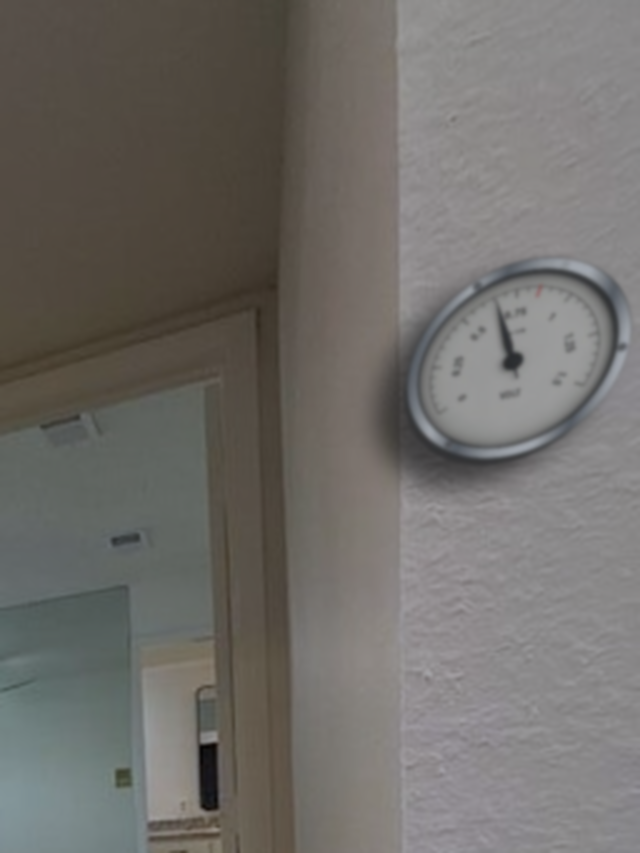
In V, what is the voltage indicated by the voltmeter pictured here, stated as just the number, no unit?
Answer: 0.65
